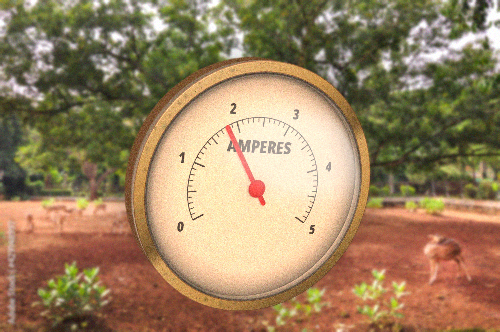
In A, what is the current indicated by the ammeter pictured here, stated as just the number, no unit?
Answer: 1.8
